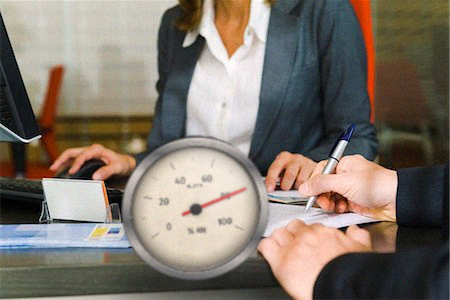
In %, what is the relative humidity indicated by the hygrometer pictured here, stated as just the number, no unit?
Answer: 80
